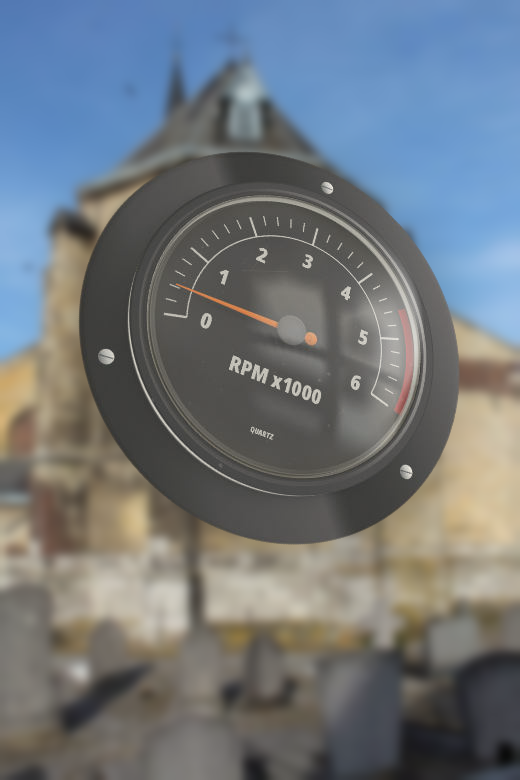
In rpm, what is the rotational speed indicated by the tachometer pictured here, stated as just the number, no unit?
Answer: 400
